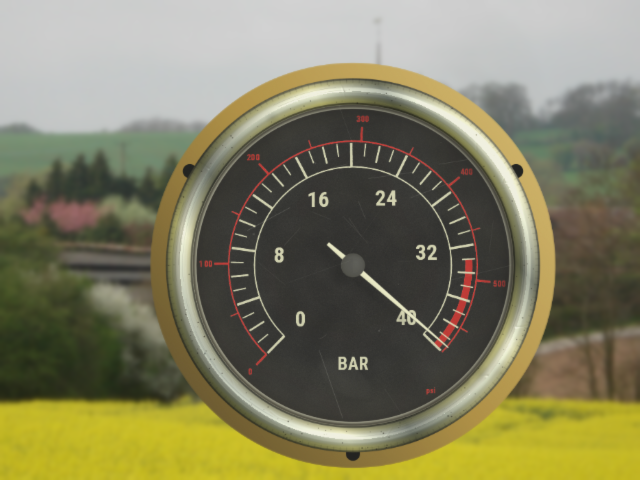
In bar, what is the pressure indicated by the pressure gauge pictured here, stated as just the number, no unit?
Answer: 39.5
